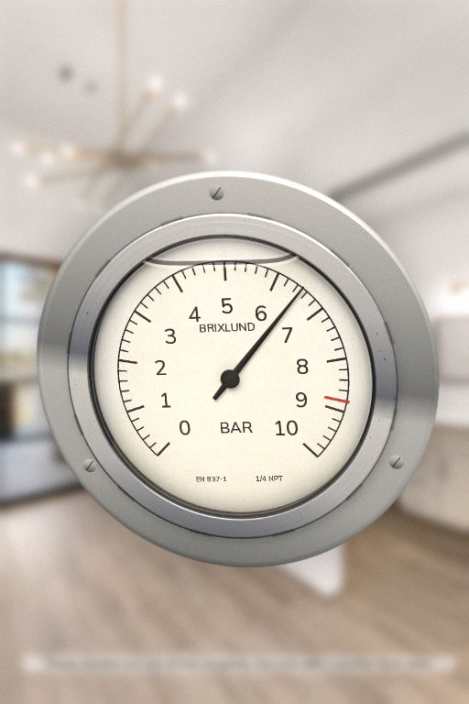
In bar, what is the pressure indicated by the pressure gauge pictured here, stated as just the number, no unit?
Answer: 6.5
